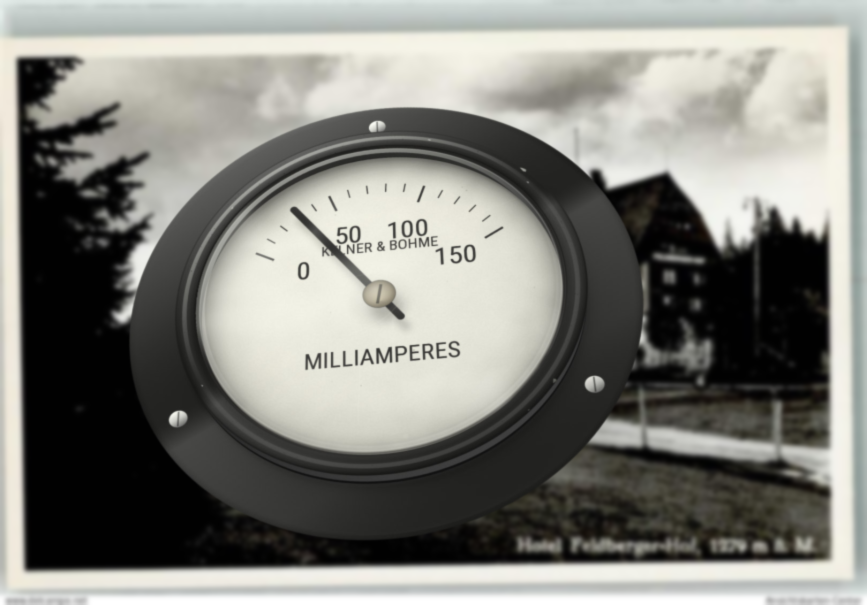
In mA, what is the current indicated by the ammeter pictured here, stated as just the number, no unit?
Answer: 30
